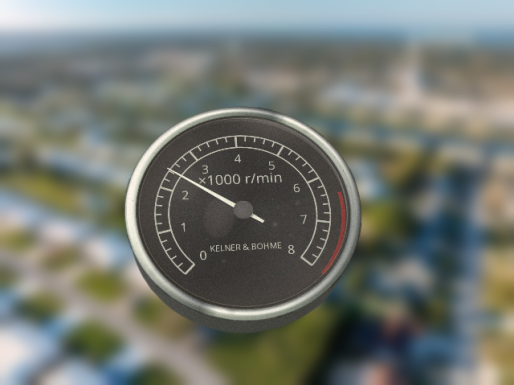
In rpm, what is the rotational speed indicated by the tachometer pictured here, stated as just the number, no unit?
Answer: 2400
